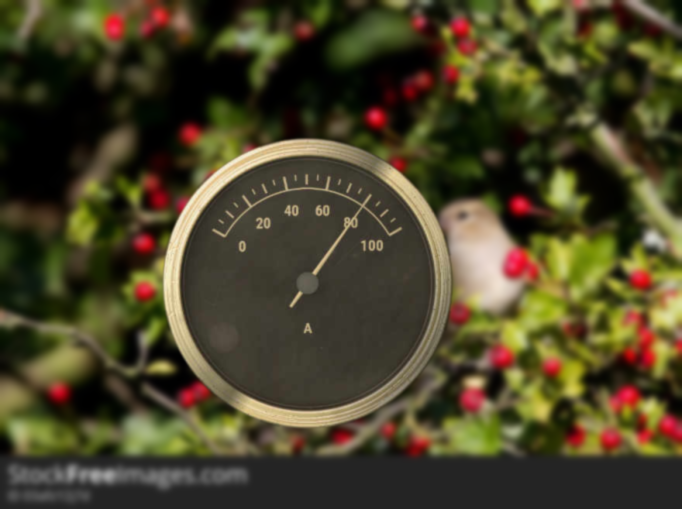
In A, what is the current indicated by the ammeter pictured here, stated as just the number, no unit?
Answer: 80
